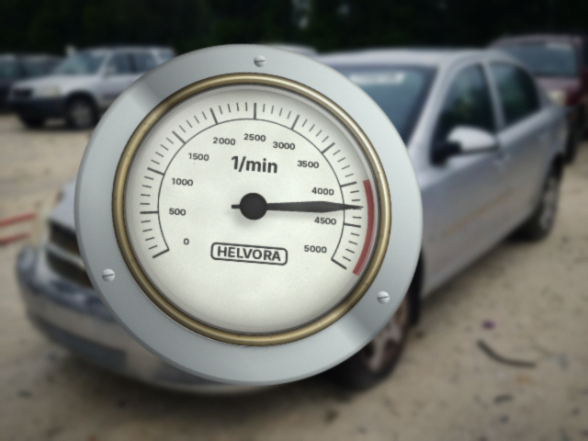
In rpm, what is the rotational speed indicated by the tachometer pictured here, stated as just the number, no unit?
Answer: 4300
